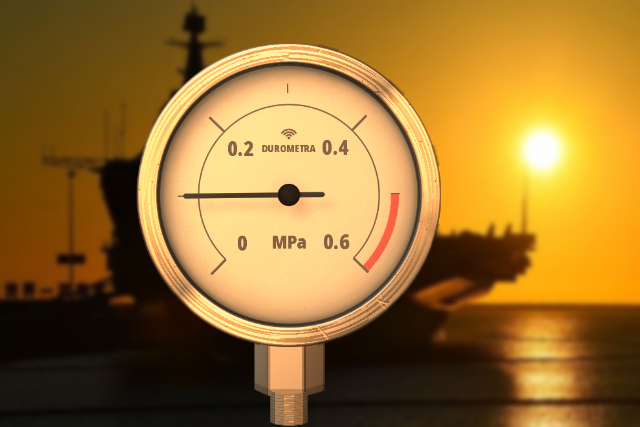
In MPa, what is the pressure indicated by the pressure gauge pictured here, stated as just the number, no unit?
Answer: 0.1
